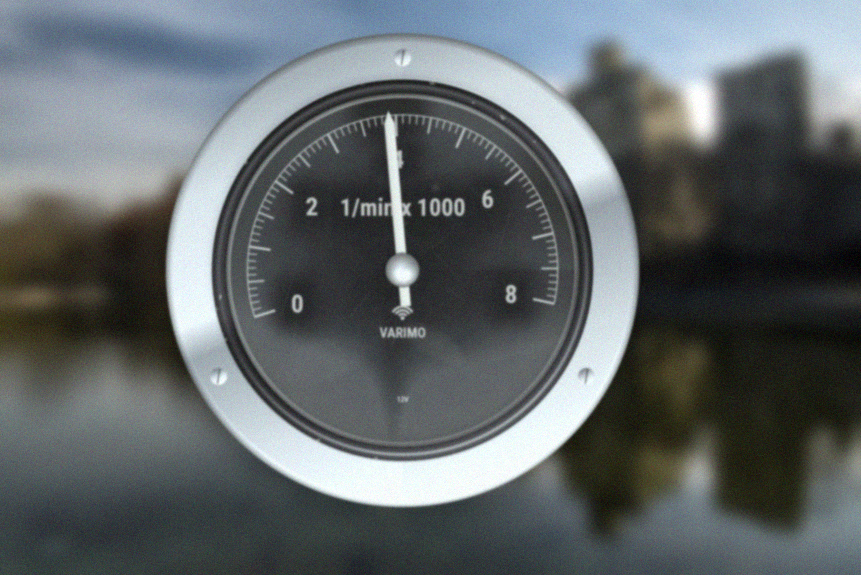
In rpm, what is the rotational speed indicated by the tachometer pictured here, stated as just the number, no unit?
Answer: 3900
